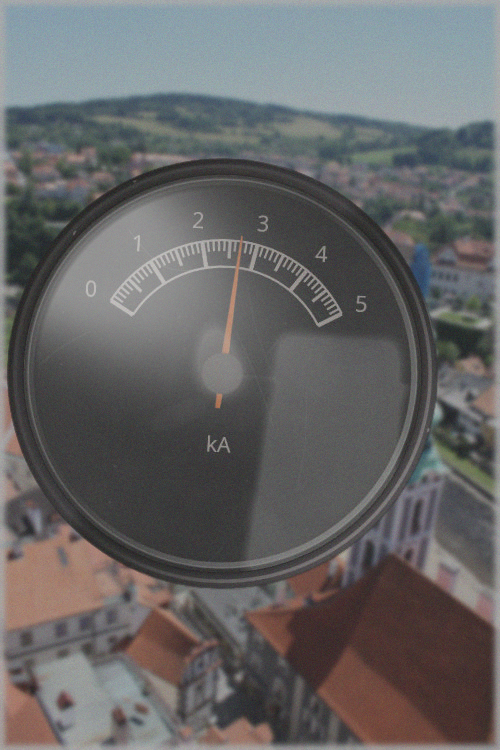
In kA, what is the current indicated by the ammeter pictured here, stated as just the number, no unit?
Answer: 2.7
